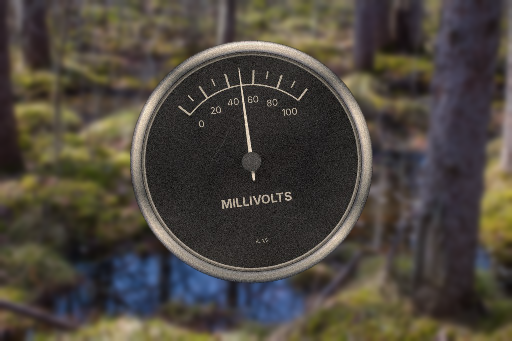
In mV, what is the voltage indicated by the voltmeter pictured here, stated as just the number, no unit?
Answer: 50
